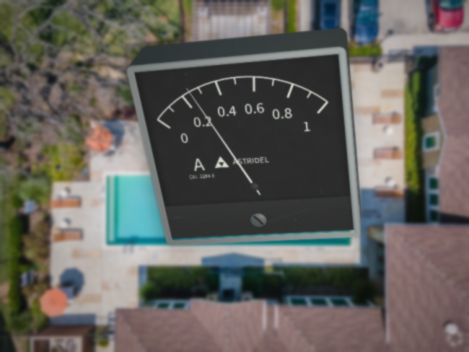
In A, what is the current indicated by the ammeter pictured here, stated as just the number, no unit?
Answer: 0.25
